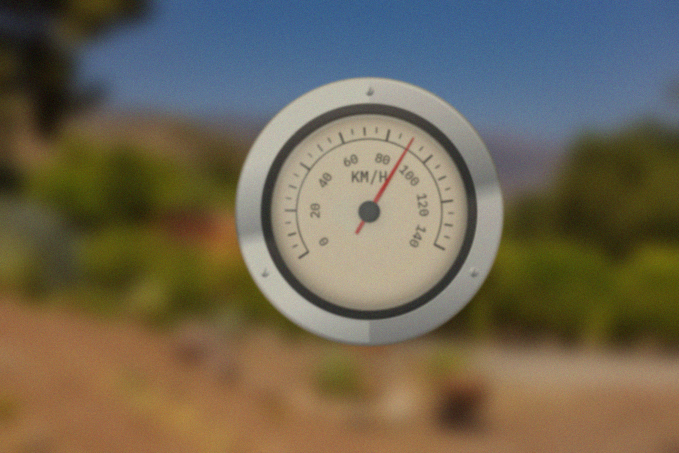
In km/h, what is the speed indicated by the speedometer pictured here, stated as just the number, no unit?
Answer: 90
